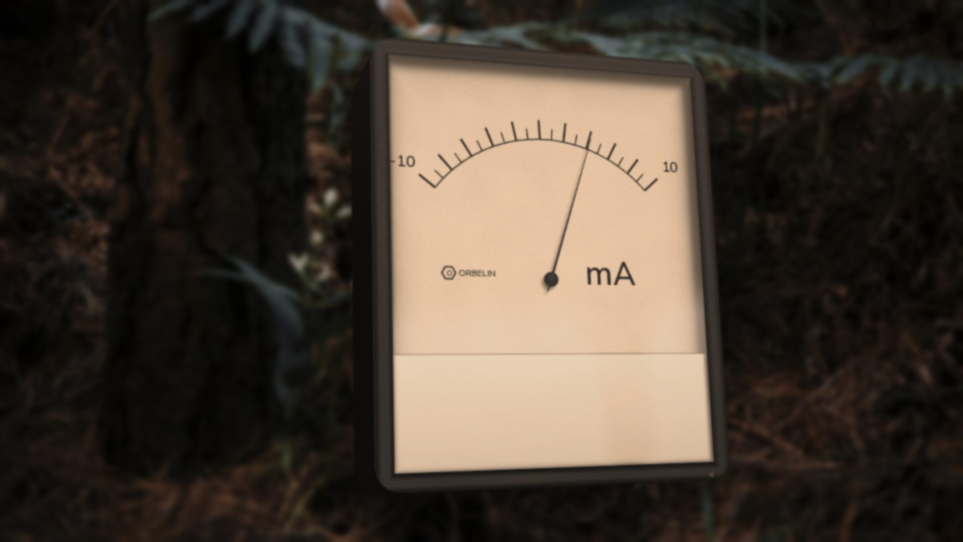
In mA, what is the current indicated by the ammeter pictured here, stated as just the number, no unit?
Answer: 4
